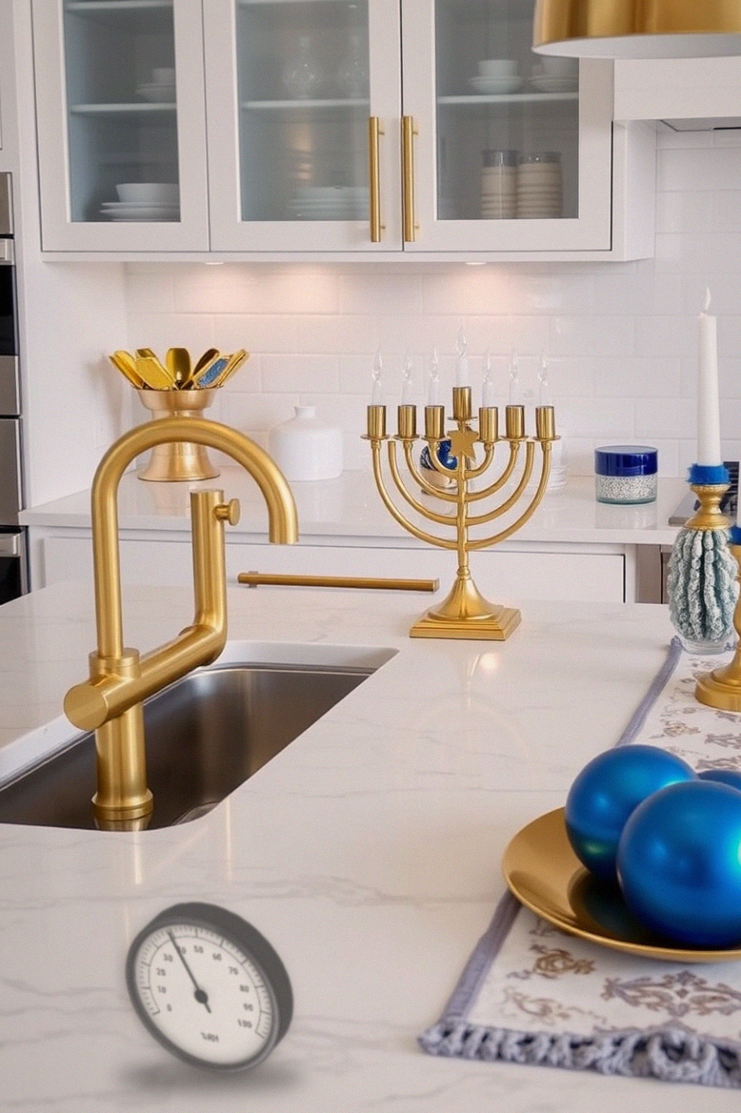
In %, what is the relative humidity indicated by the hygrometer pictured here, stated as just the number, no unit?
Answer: 40
